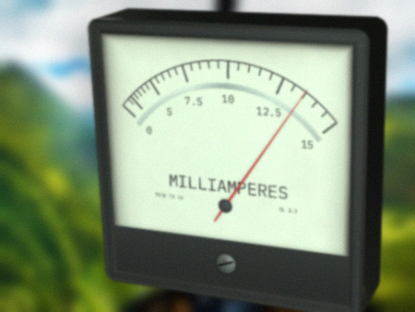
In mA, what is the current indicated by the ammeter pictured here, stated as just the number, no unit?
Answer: 13.5
